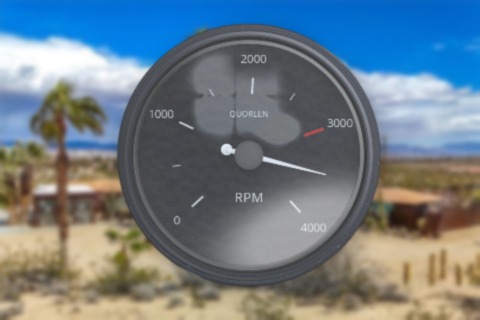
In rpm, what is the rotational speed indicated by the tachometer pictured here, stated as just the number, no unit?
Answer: 3500
